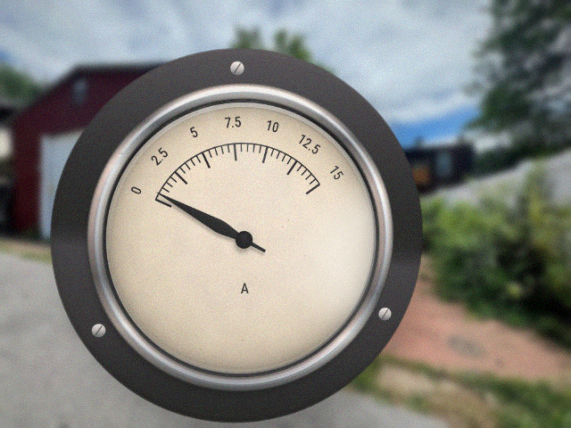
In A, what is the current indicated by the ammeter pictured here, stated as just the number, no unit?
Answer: 0.5
